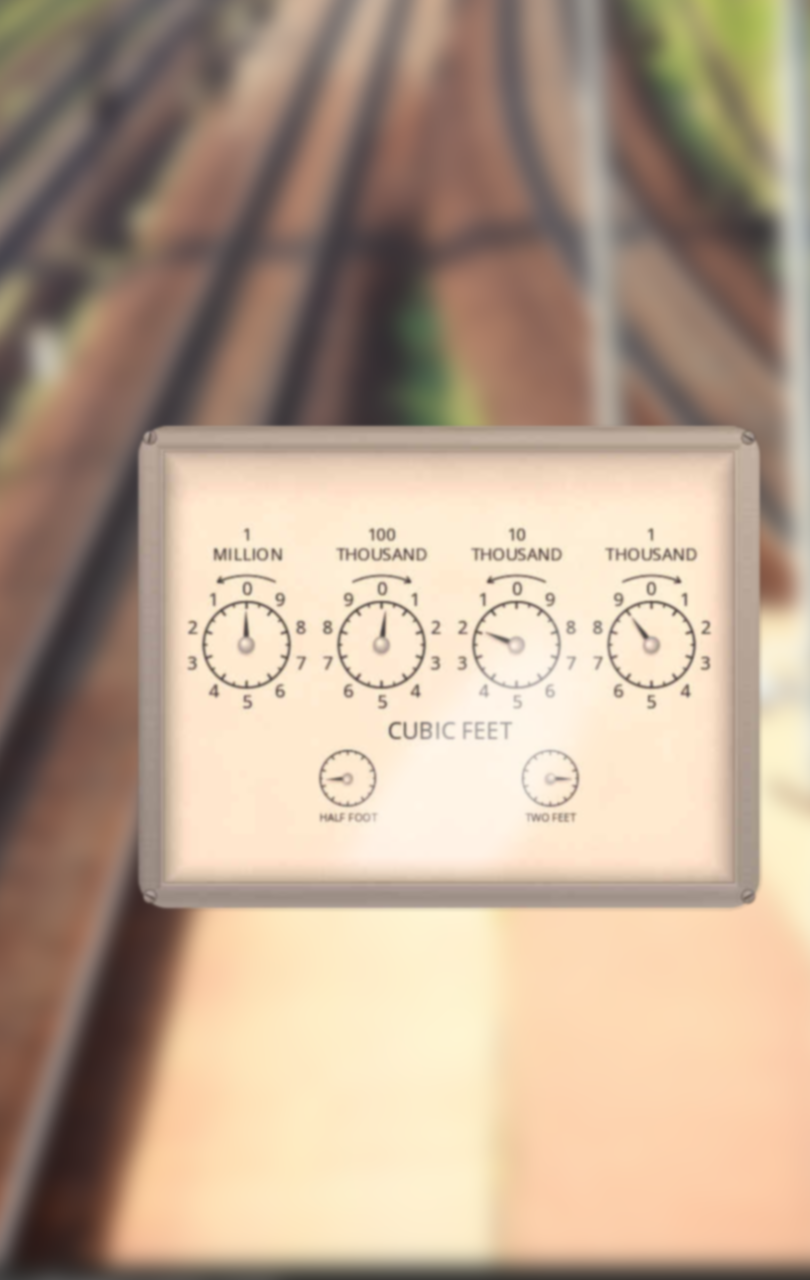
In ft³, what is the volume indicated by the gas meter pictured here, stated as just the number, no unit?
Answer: 1900
